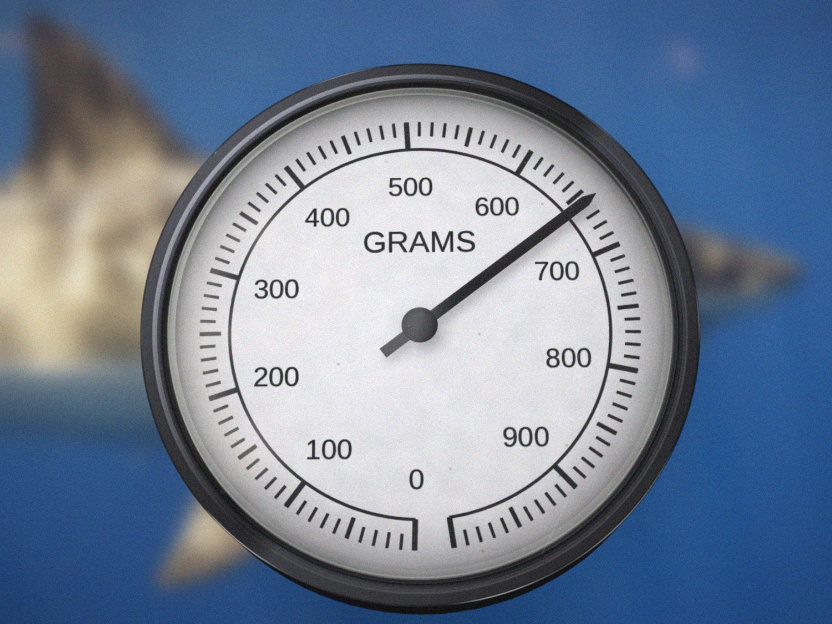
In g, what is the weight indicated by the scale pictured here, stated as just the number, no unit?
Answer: 660
